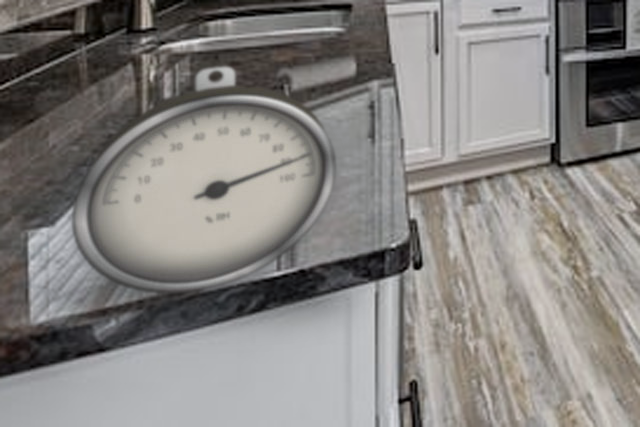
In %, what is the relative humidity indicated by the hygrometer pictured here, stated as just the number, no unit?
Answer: 90
